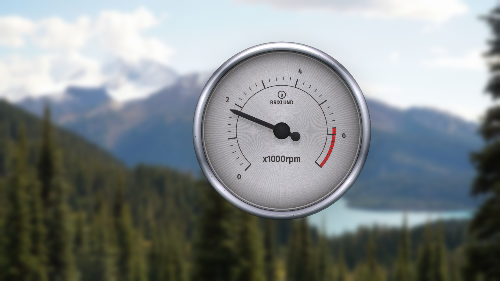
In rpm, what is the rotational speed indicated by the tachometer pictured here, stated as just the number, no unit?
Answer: 1800
